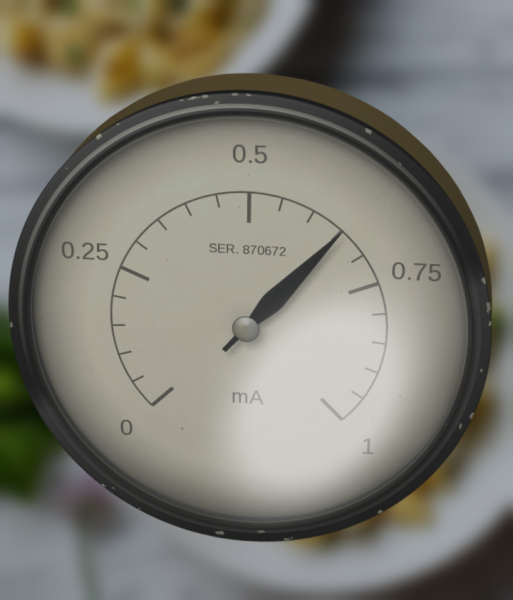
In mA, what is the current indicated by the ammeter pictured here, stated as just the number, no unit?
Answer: 0.65
